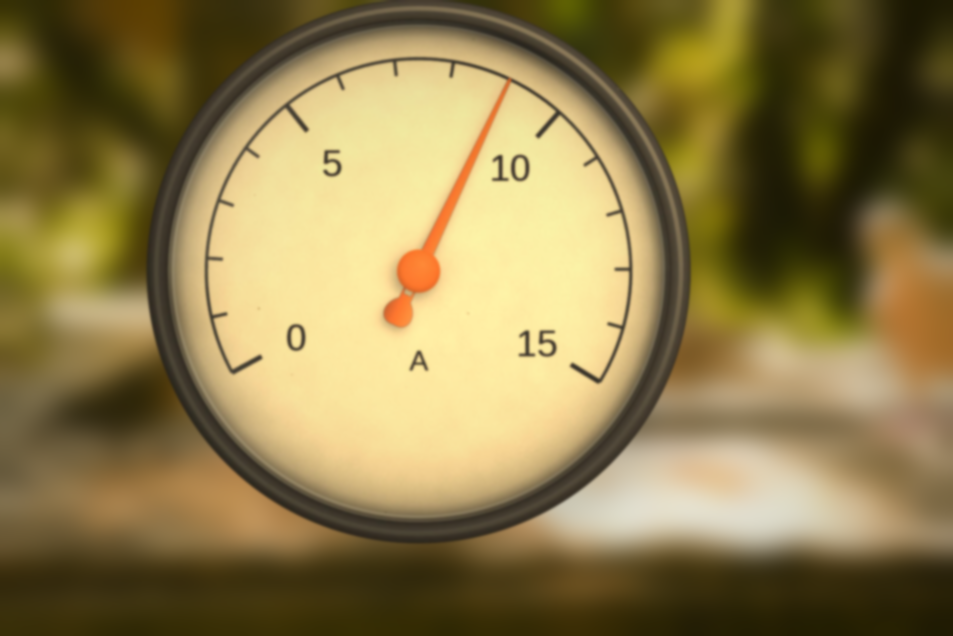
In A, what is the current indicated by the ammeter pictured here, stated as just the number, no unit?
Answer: 9
